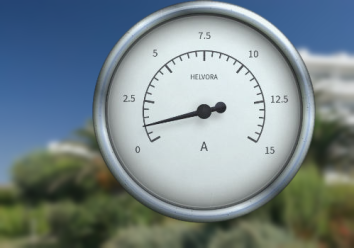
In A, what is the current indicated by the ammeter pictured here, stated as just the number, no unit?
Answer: 1
